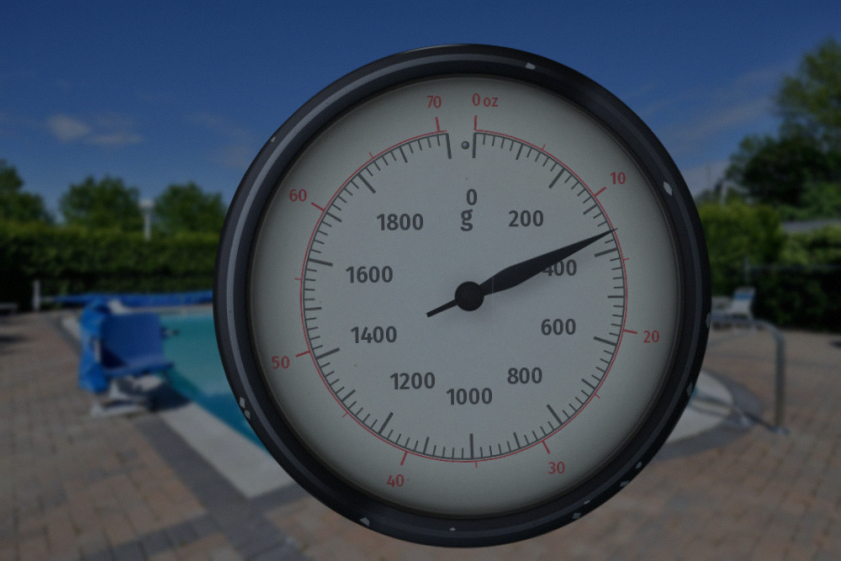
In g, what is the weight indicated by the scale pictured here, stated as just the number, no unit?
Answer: 360
